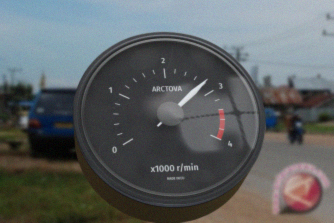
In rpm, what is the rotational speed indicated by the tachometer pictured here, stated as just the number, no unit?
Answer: 2800
